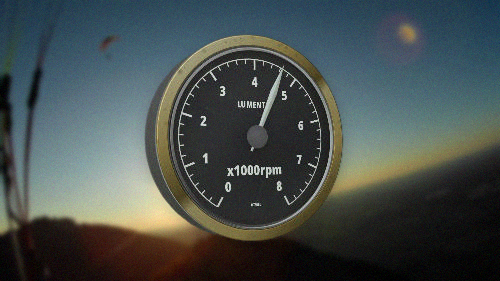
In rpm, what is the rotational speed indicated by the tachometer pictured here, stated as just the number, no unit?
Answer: 4600
